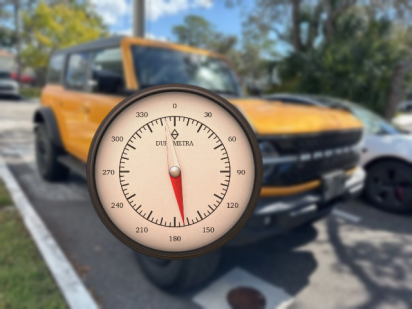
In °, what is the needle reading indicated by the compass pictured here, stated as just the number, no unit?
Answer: 170
